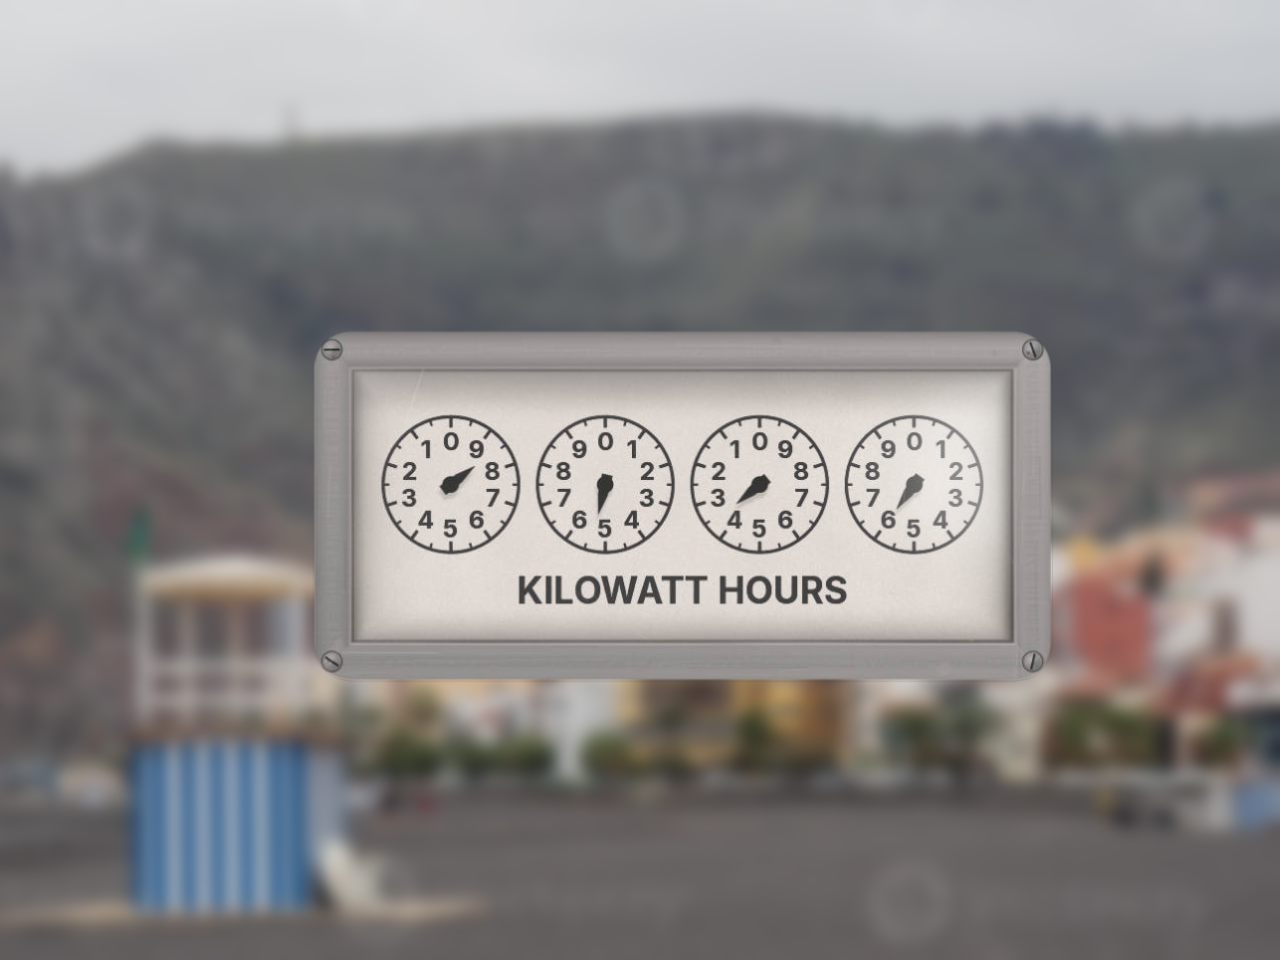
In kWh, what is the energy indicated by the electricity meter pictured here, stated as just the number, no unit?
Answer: 8536
